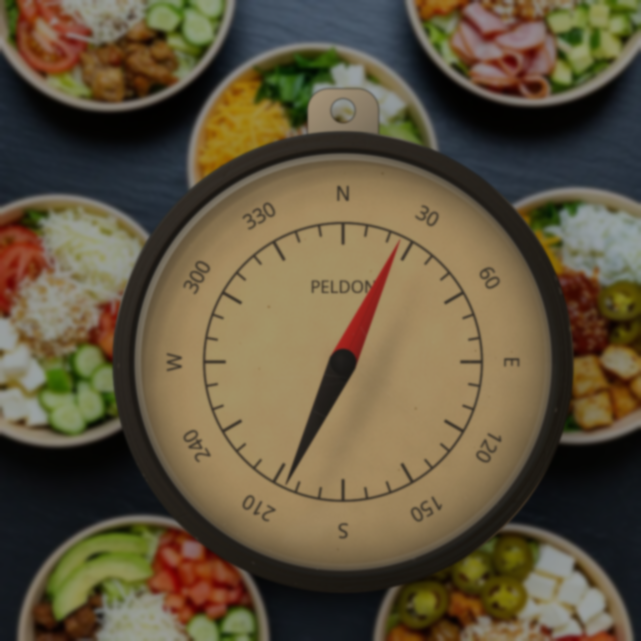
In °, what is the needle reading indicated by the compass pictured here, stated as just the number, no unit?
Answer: 25
